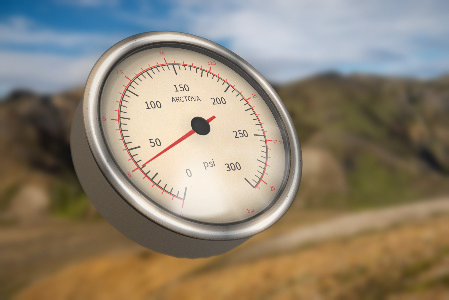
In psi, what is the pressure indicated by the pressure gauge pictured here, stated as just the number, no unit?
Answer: 35
